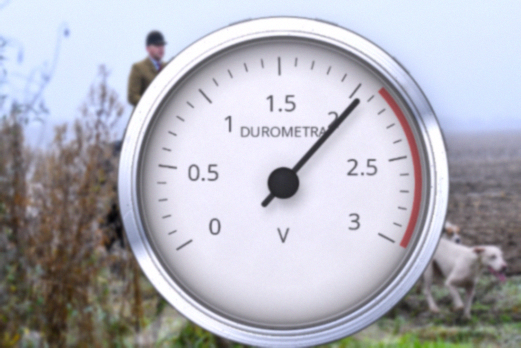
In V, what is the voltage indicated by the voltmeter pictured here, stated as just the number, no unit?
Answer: 2.05
